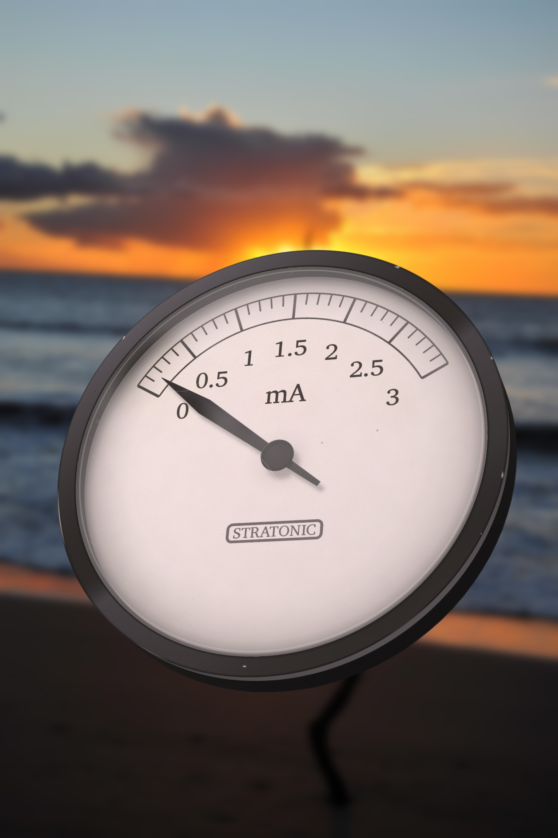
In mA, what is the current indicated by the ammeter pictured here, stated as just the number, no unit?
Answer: 0.15
